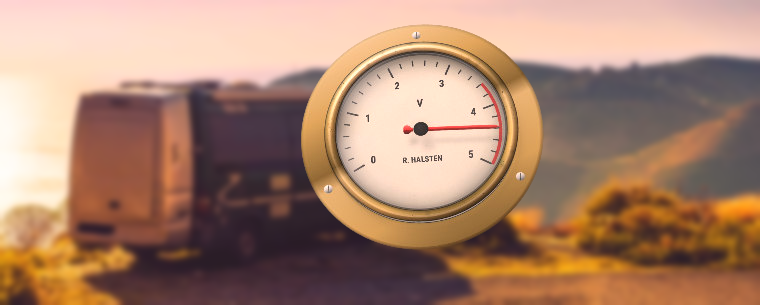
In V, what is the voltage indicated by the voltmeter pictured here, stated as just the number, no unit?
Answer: 4.4
